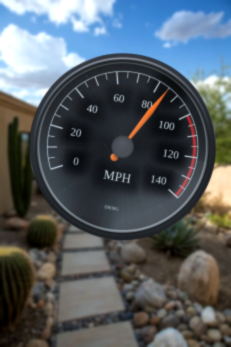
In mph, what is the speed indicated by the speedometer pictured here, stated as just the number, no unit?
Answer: 85
